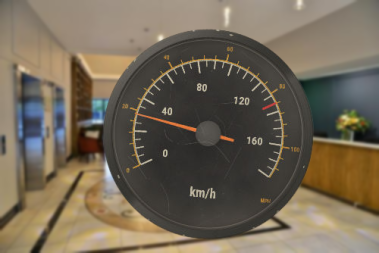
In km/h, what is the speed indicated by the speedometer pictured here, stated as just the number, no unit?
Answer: 30
